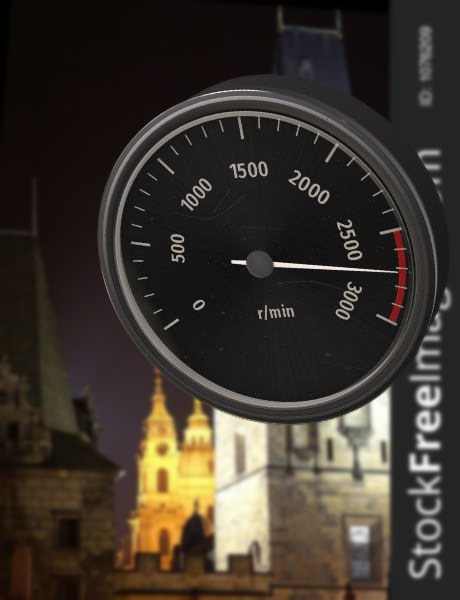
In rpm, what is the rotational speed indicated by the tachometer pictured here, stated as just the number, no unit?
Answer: 2700
